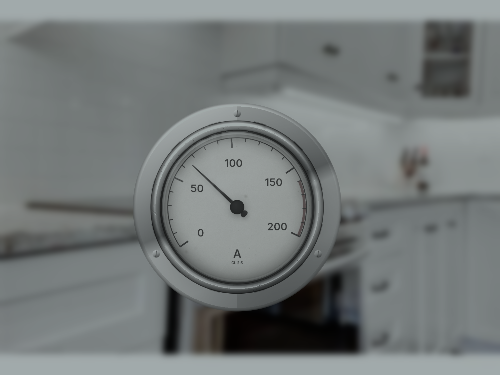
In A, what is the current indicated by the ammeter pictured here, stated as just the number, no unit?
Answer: 65
